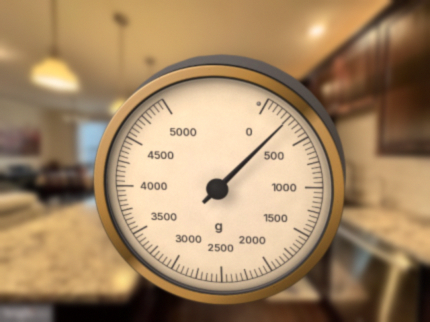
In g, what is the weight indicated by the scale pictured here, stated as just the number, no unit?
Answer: 250
